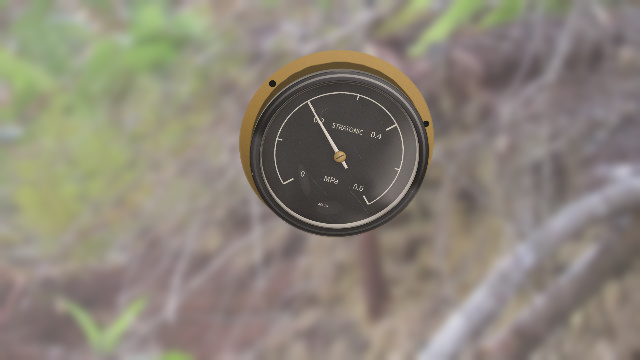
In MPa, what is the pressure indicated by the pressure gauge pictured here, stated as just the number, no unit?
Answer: 0.2
